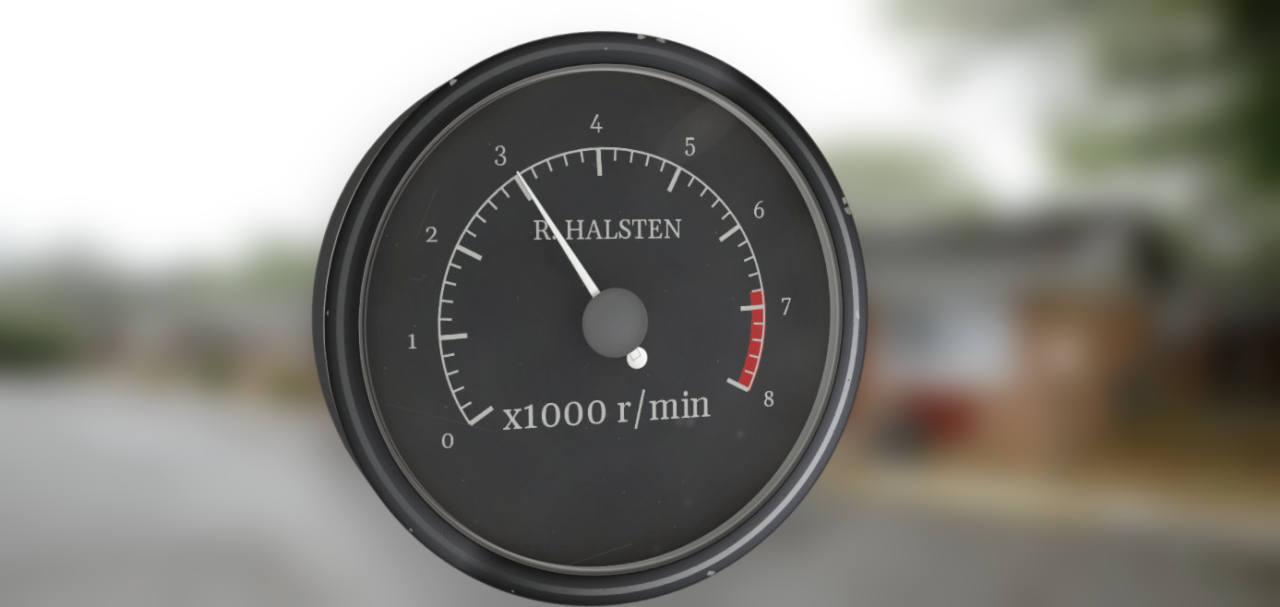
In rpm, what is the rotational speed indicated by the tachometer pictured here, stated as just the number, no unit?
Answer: 3000
